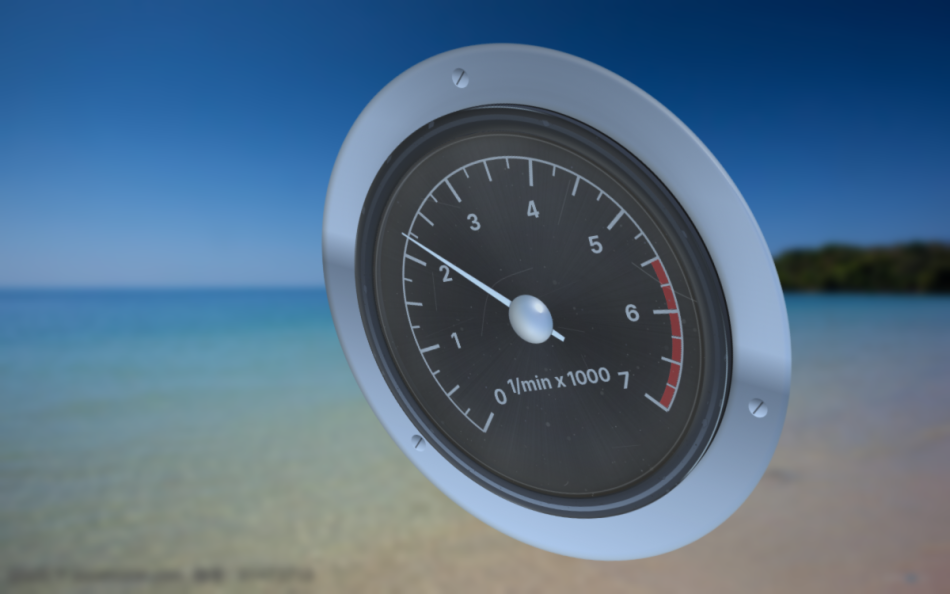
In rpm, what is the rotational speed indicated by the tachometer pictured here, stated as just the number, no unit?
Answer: 2250
